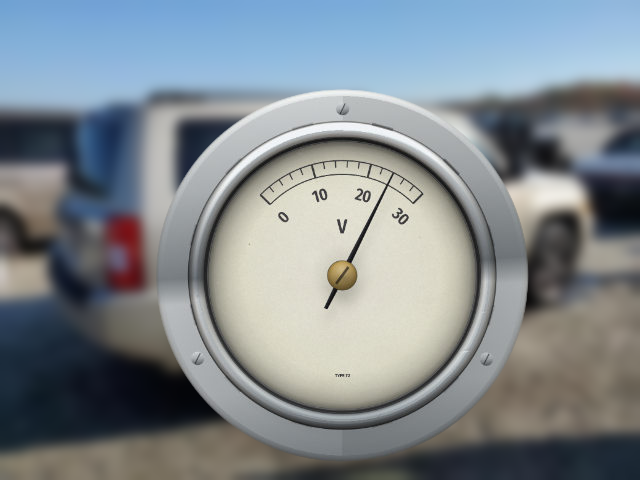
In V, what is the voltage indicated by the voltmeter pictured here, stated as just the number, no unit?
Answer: 24
